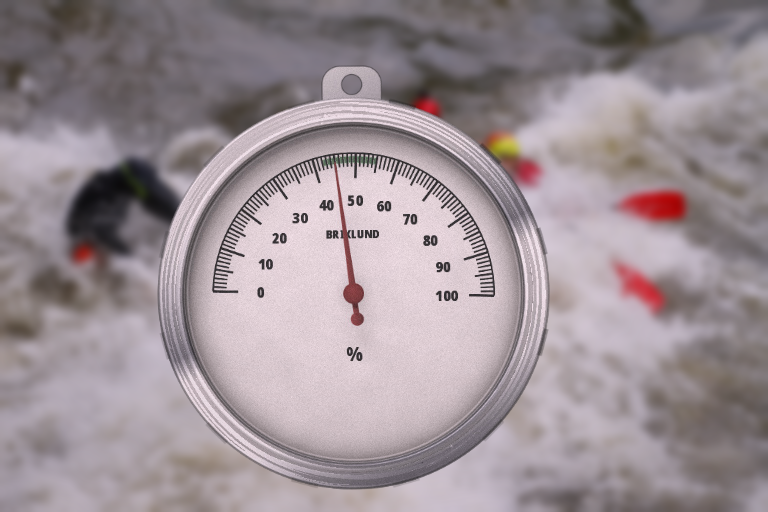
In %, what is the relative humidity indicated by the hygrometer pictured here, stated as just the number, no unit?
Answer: 45
